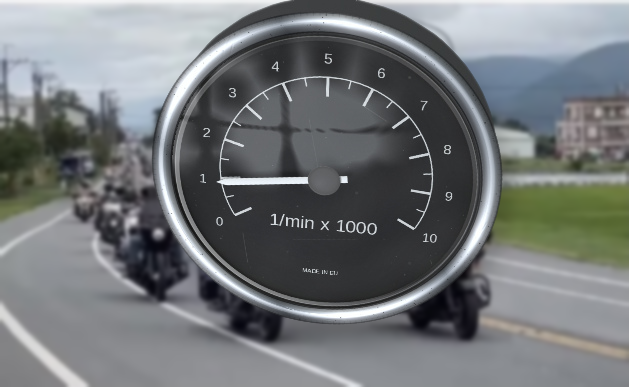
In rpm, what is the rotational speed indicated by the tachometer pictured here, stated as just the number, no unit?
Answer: 1000
